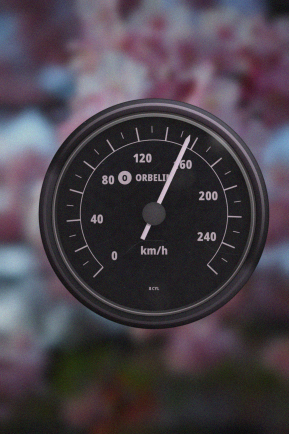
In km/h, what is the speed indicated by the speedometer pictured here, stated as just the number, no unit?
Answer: 155
